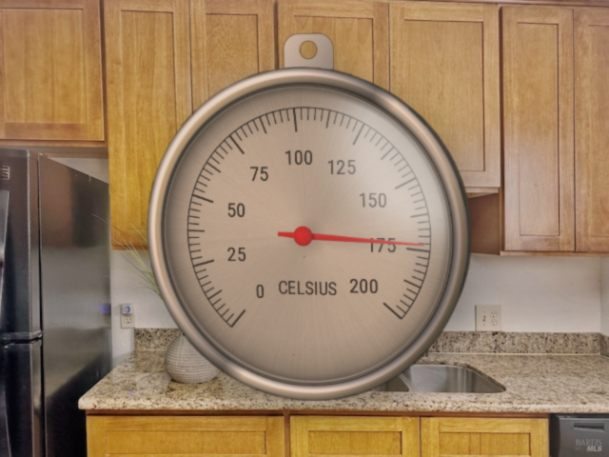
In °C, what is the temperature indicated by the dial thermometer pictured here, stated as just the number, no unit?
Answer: 172.5
